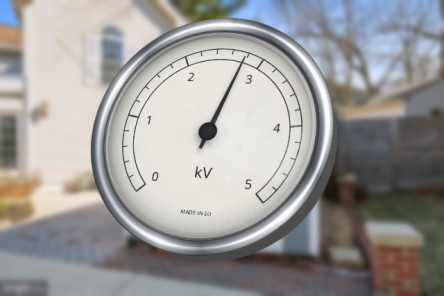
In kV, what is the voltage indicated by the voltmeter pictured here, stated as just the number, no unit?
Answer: 2.8
